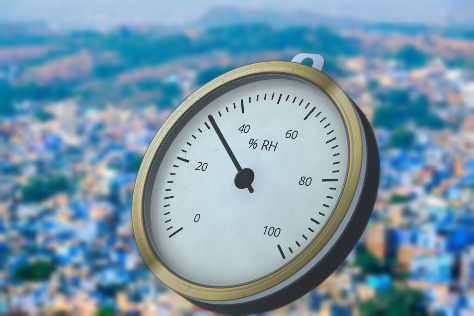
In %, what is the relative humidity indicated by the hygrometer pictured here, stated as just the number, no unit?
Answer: 32
